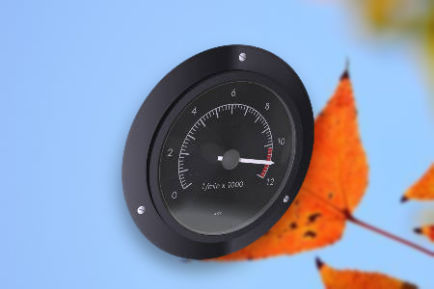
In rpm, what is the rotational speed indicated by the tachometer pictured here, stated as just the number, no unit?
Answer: 11000
